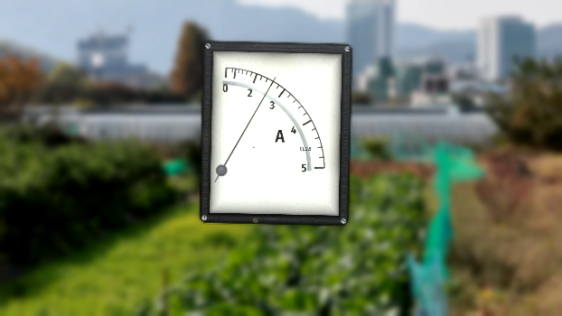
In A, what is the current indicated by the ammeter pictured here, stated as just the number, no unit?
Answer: 2.6
